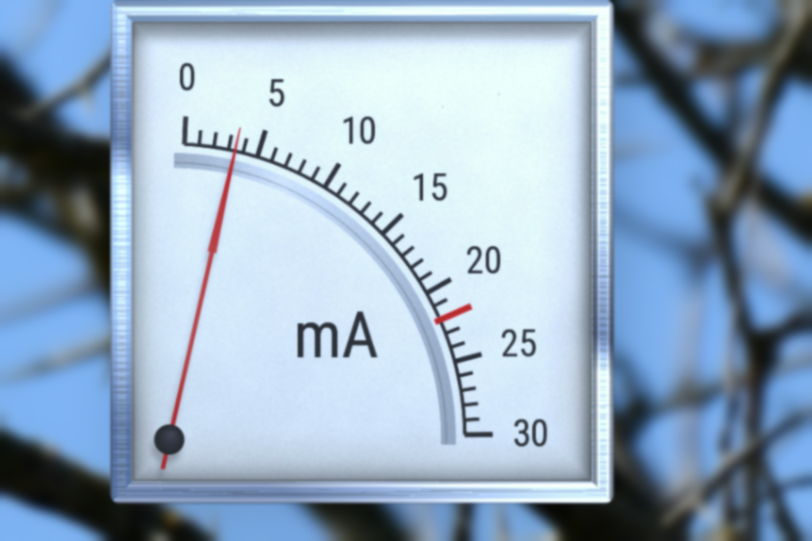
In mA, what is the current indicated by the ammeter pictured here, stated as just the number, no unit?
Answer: 3.5
